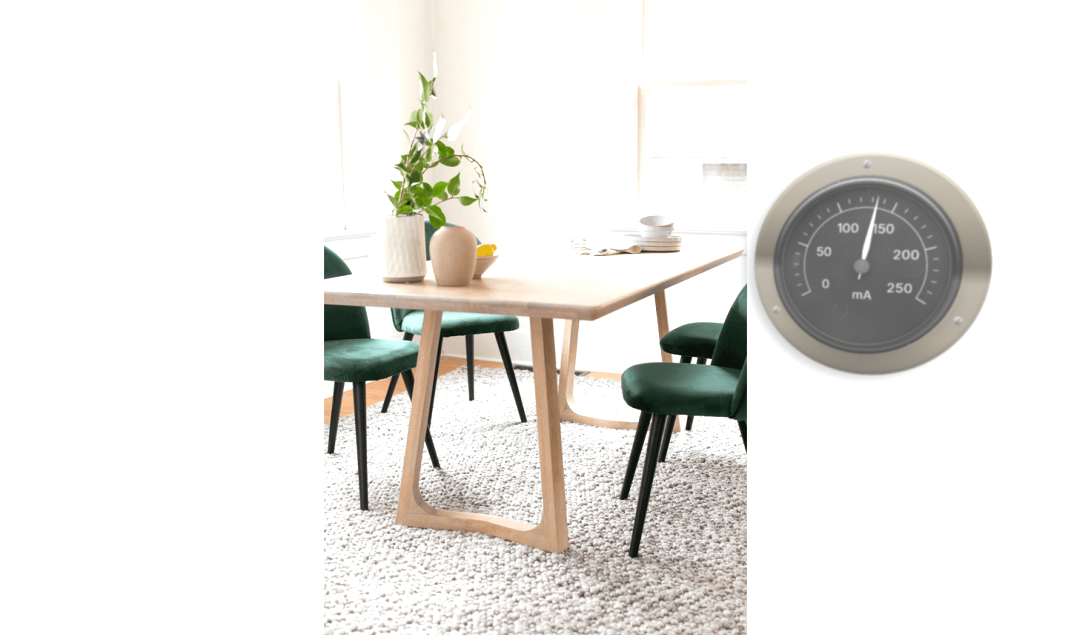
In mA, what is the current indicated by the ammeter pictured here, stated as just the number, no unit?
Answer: 135
